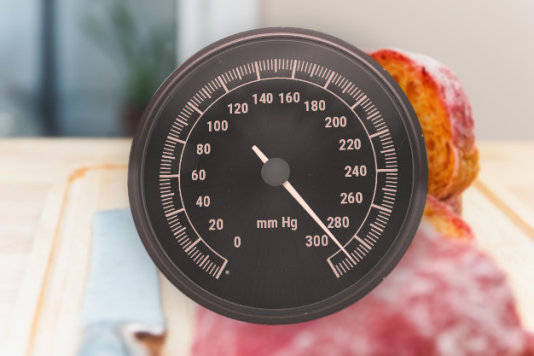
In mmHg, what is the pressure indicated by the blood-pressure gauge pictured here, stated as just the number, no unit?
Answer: 290
